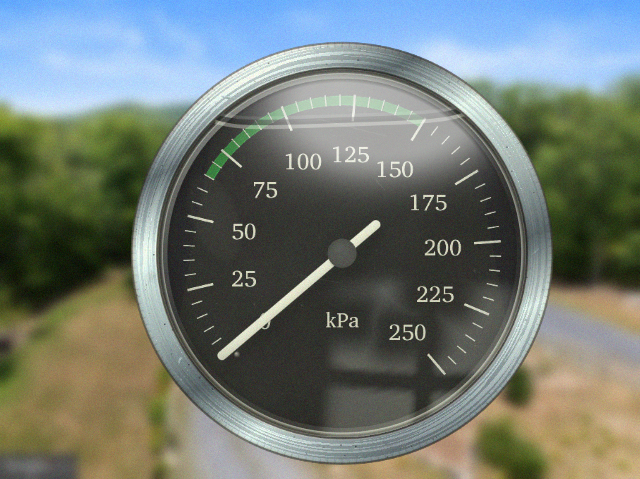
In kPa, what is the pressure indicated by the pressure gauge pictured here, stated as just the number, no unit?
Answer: 0
